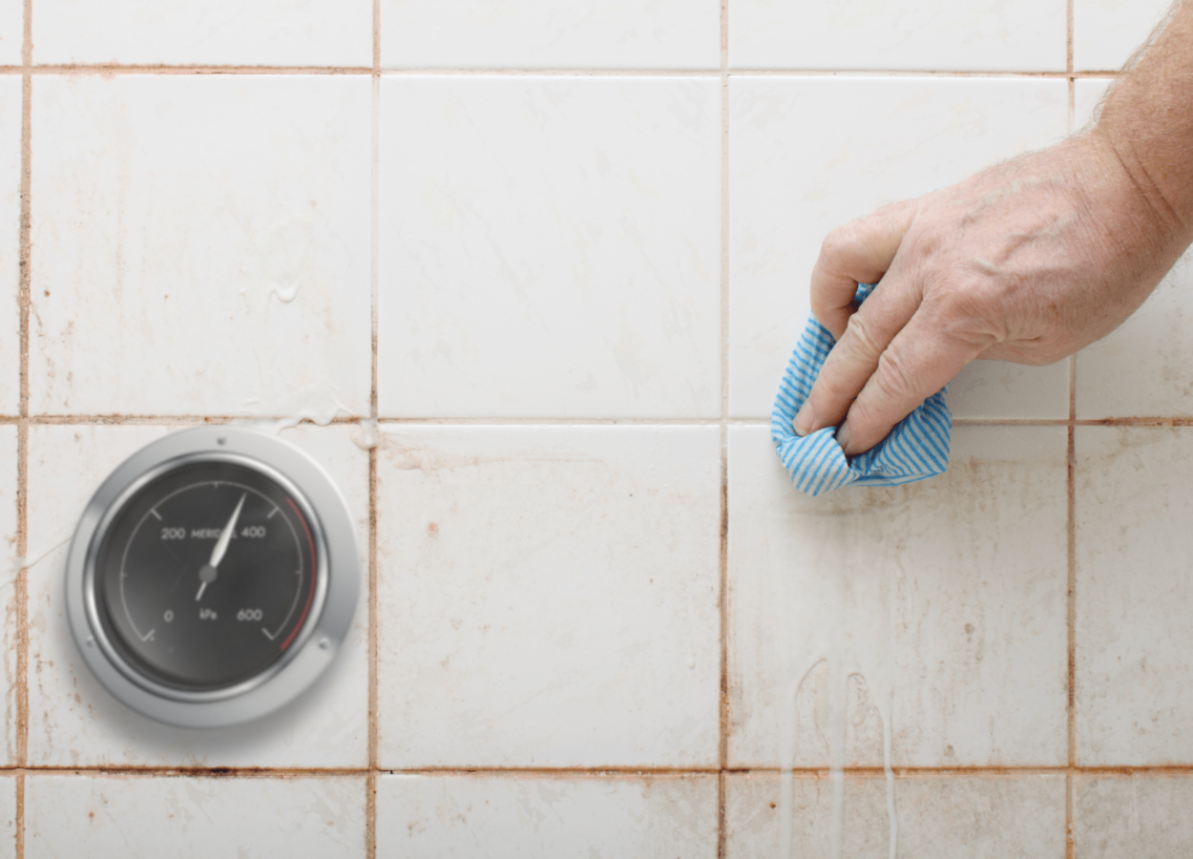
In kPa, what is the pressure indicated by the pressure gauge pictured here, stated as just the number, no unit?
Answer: 350
